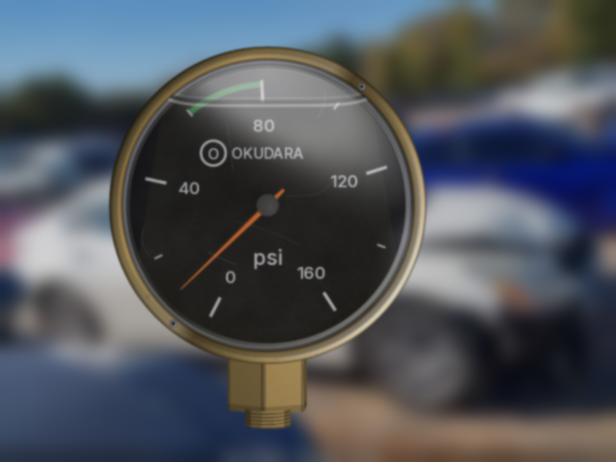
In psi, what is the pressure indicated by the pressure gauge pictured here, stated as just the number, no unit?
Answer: 10
